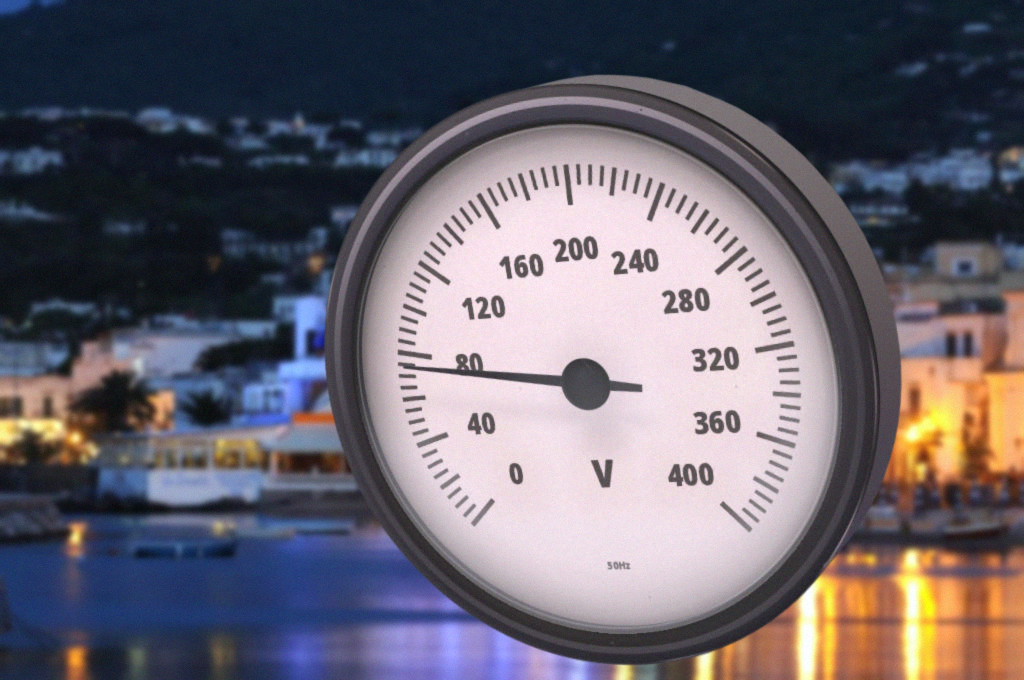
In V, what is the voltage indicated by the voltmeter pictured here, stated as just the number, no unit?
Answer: 75
